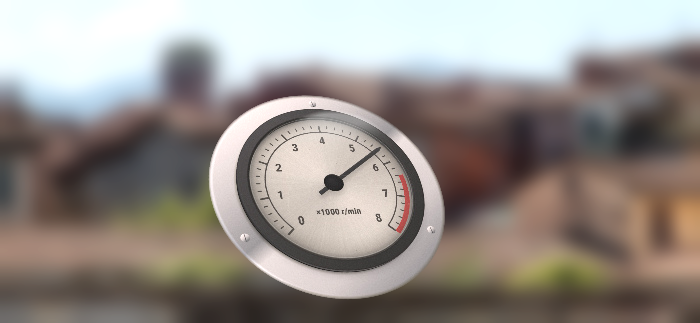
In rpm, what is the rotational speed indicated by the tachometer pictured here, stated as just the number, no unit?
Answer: 5600
